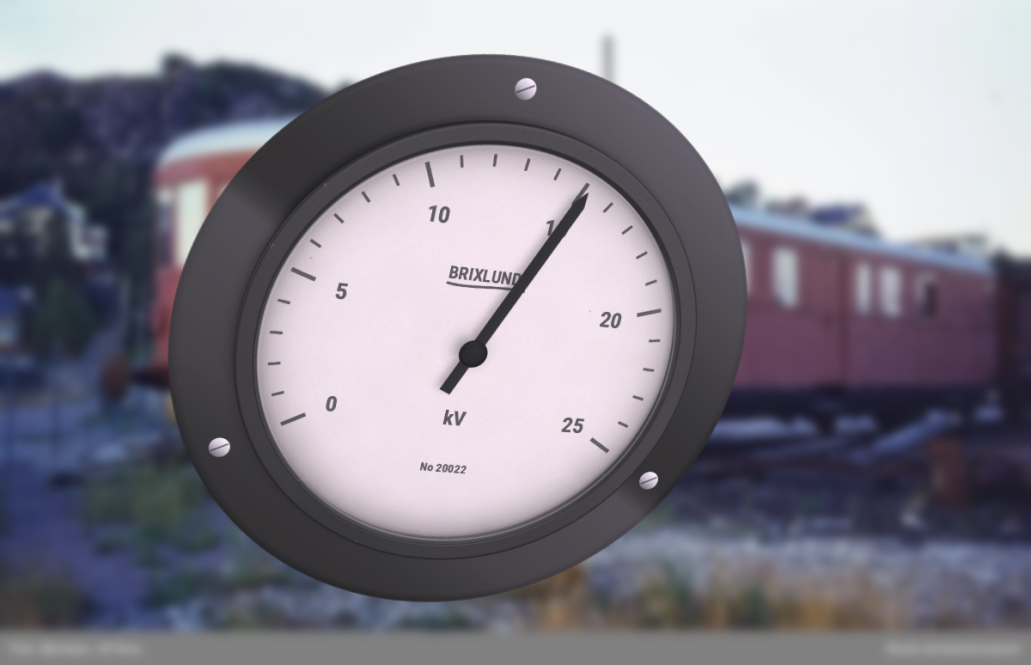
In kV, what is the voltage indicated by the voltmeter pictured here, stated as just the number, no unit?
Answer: 15
